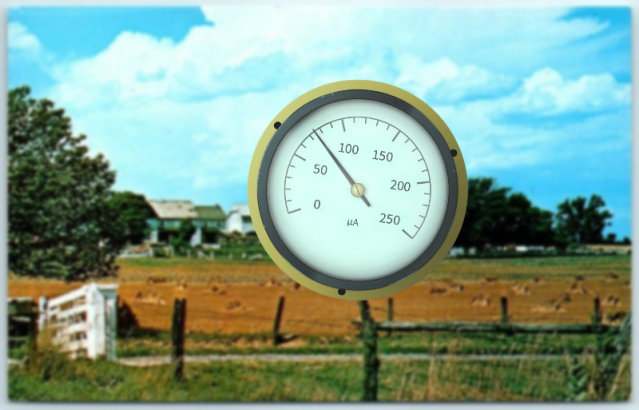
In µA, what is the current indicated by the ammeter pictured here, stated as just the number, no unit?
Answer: 75
